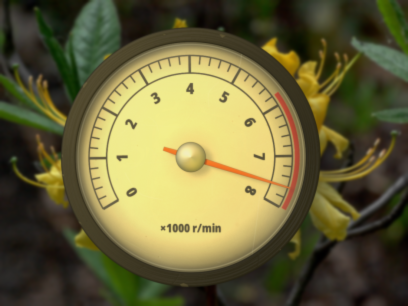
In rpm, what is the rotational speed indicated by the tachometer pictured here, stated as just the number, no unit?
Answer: 7600
